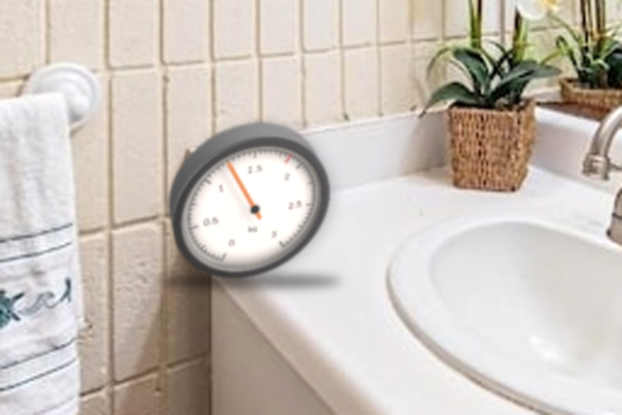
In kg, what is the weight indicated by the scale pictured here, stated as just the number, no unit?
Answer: 1.25
